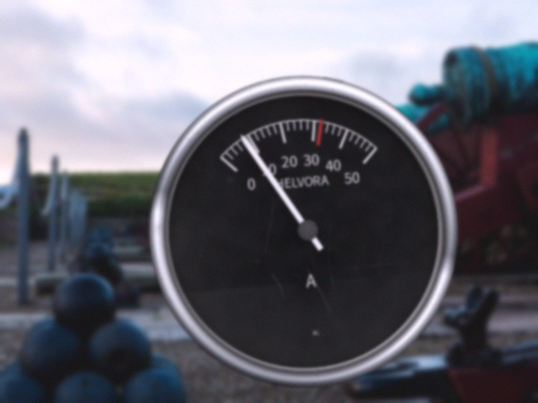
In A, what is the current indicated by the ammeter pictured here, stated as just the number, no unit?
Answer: 8
